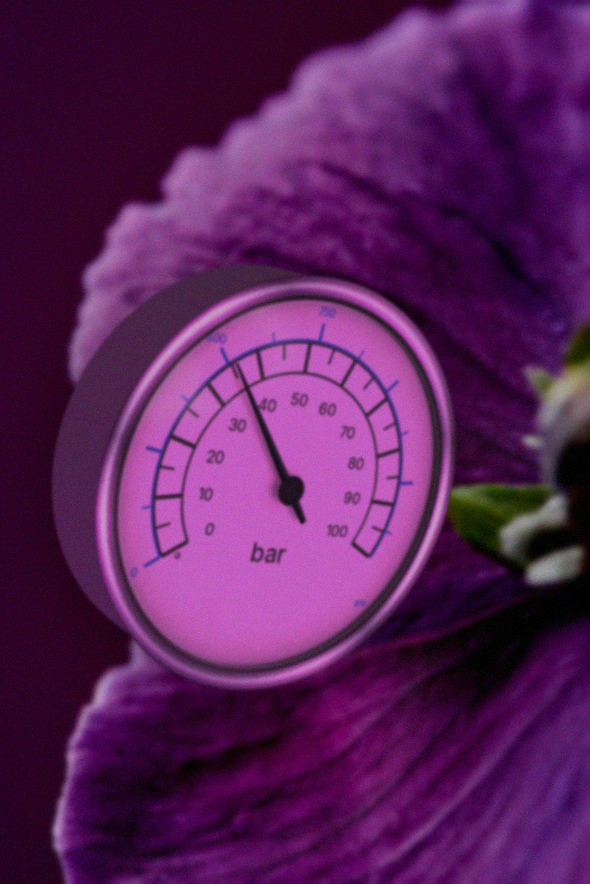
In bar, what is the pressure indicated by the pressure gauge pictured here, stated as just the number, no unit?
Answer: 35
